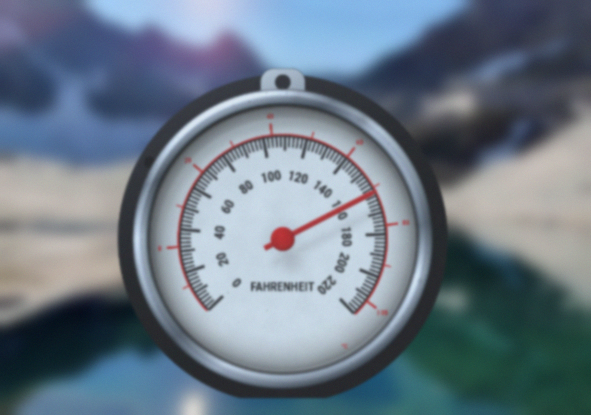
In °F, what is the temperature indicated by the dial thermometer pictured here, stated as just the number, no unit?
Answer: 160
